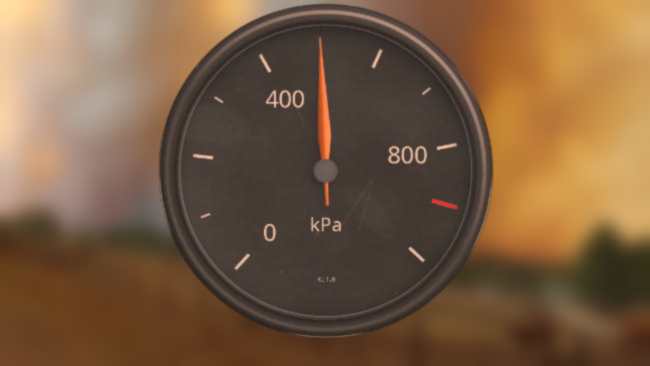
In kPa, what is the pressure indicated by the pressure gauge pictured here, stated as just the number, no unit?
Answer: 500
